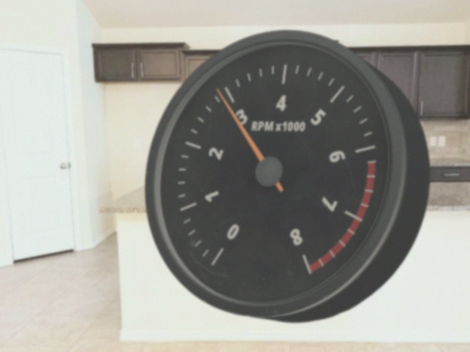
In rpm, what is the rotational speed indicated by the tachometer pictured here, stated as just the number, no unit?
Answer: 2900
